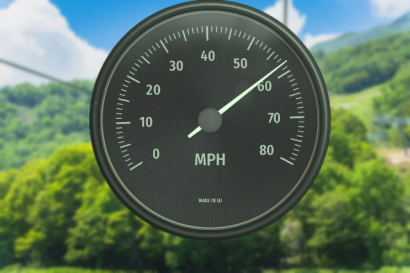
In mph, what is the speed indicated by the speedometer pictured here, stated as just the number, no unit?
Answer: 58
